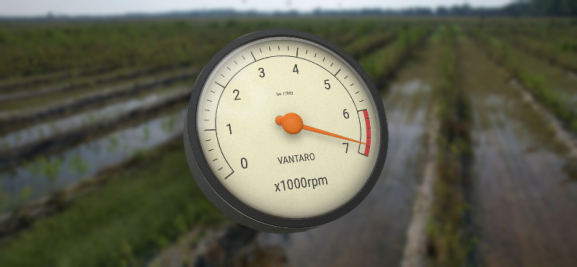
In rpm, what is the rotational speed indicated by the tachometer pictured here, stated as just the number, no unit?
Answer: 6800
